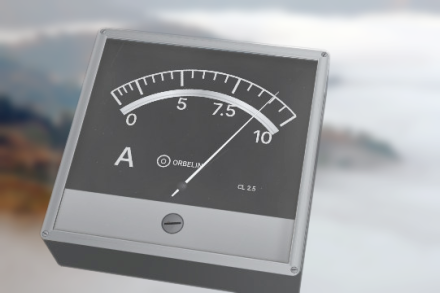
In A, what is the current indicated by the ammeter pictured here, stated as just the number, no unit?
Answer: 9
